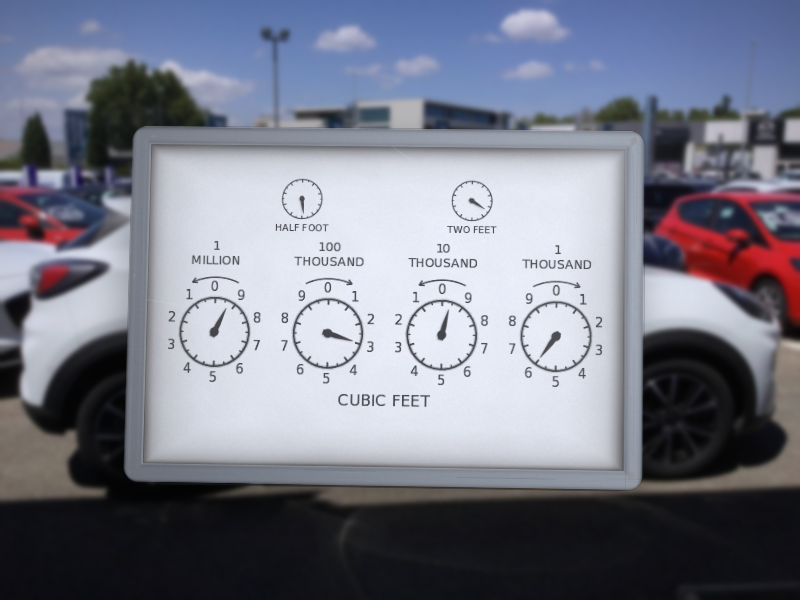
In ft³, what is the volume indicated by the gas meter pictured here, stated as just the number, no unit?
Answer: 929600
